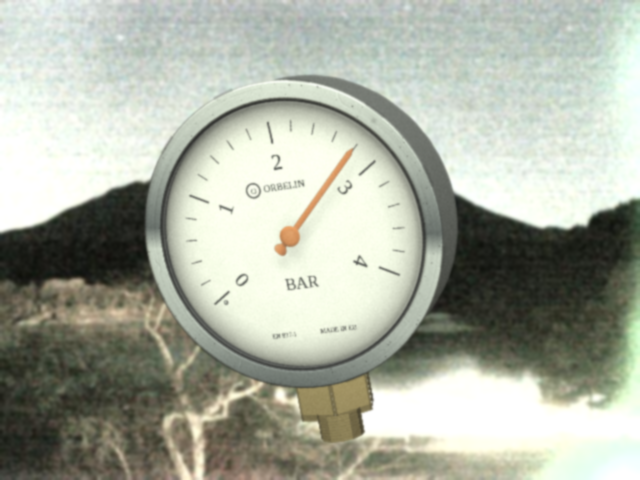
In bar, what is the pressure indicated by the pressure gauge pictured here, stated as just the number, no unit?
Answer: 2.8
